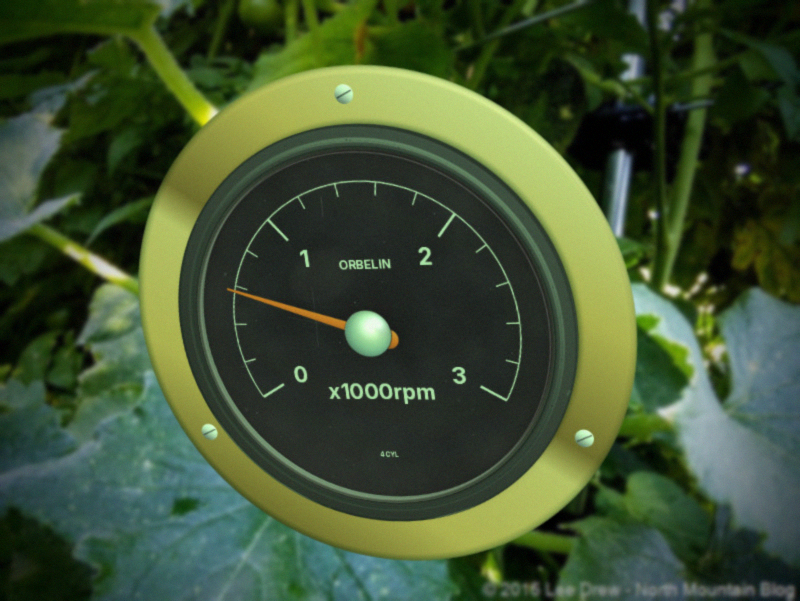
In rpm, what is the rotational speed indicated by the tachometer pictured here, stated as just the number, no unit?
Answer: 600
